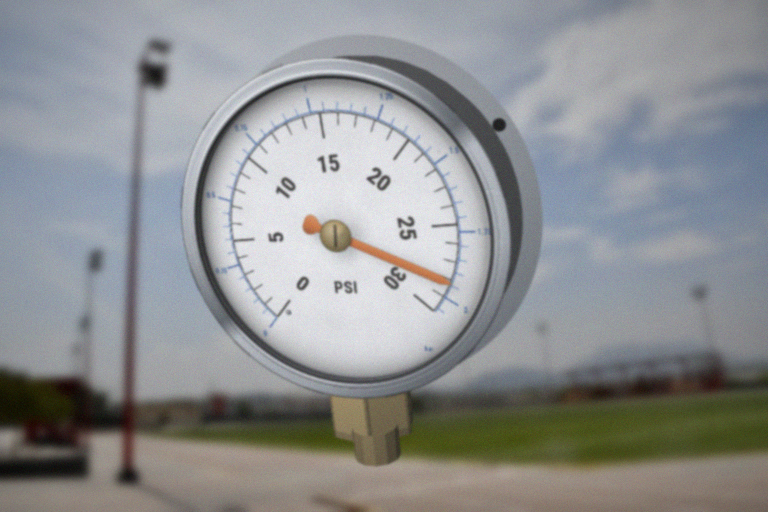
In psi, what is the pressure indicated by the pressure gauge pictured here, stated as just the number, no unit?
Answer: 28
